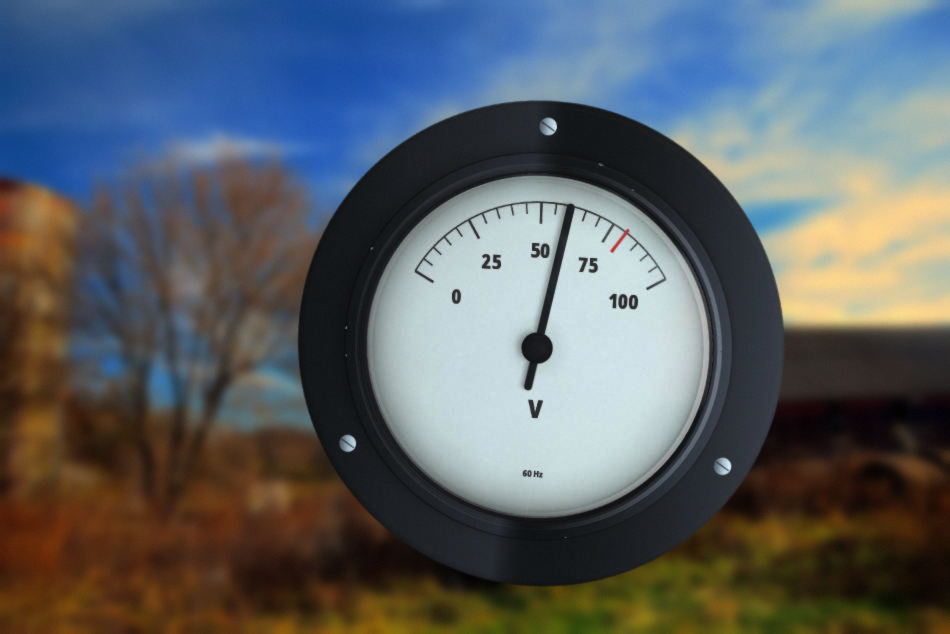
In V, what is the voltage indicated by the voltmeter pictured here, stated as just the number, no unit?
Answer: 60
